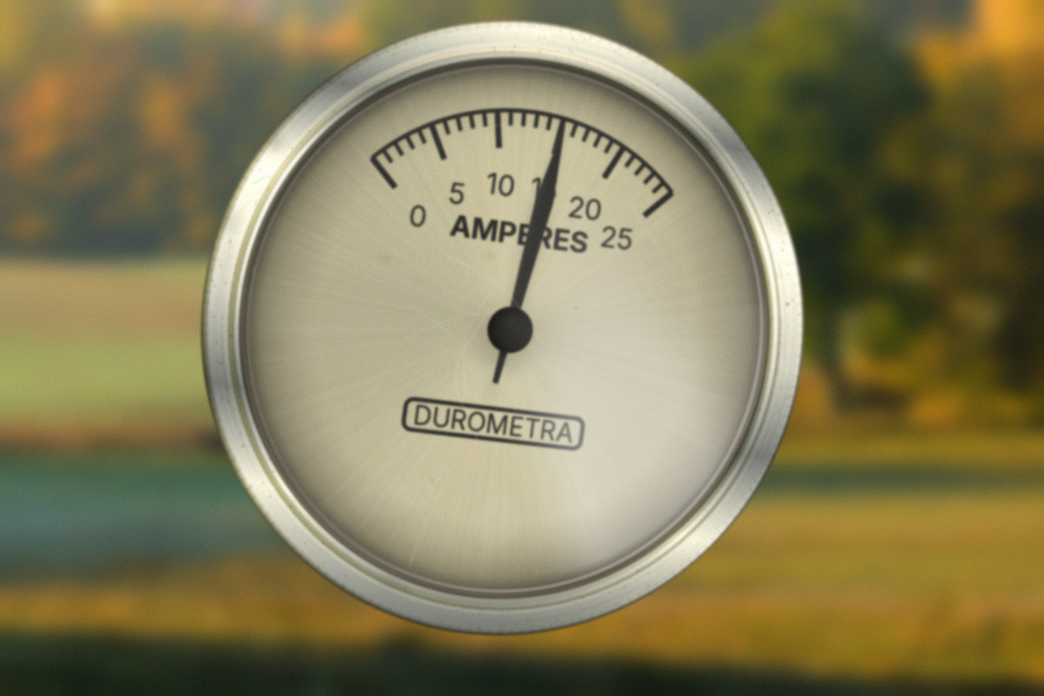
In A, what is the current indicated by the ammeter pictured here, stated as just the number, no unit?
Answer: 15
